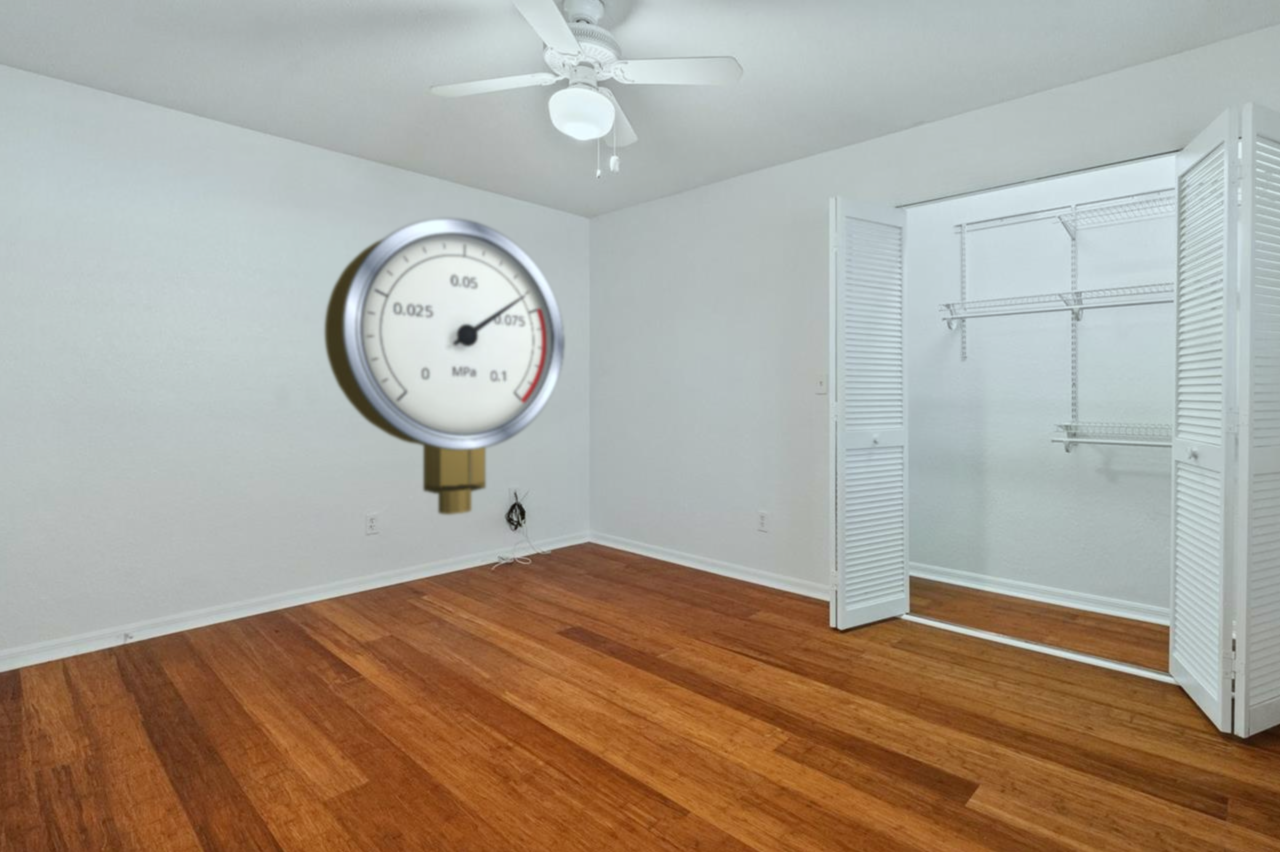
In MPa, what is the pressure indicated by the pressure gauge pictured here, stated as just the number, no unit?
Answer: 0.07
